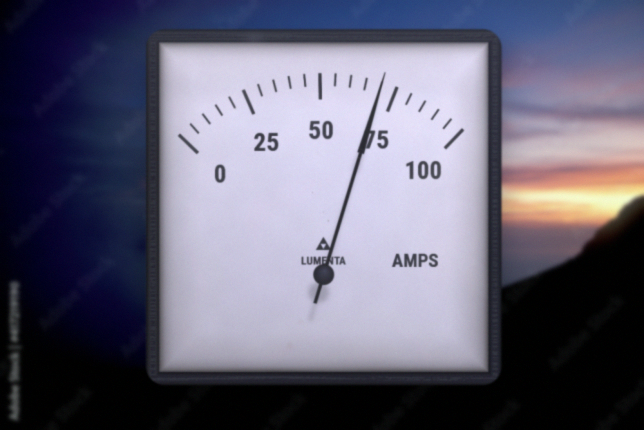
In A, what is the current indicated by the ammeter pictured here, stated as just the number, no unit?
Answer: 70
